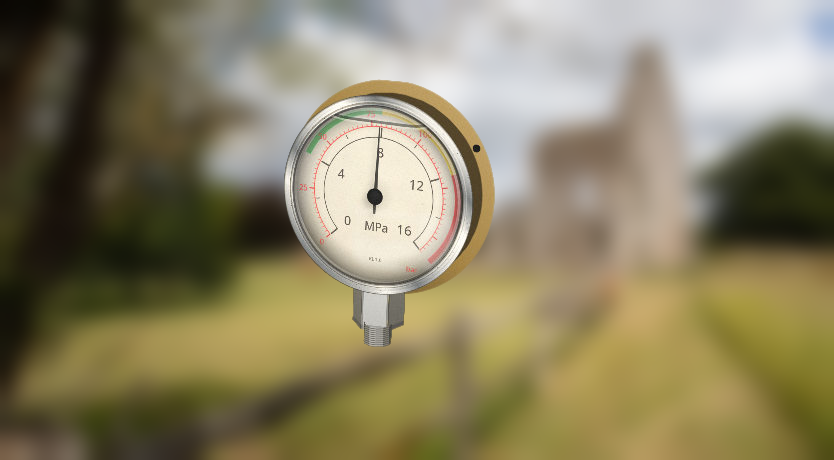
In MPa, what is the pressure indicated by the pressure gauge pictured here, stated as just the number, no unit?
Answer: 8
